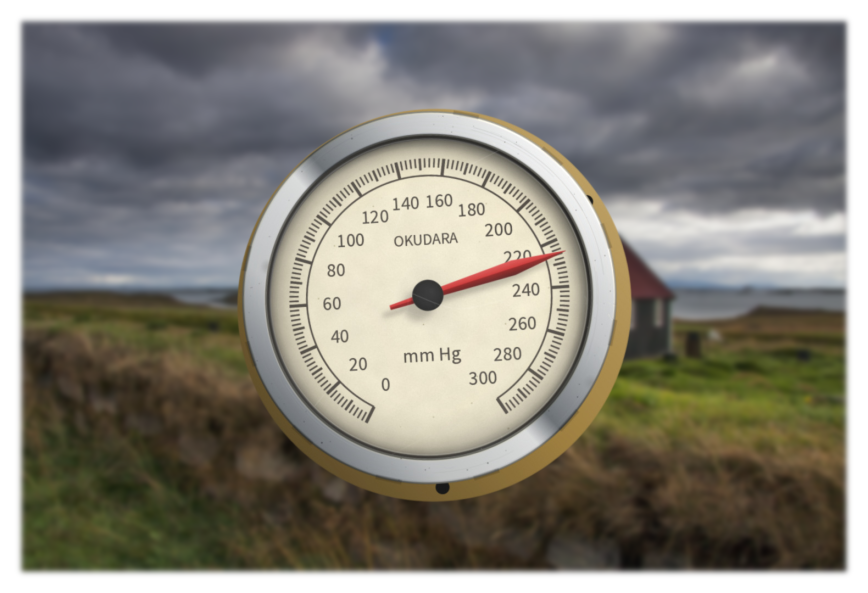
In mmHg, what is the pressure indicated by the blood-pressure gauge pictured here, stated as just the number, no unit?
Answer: 226
